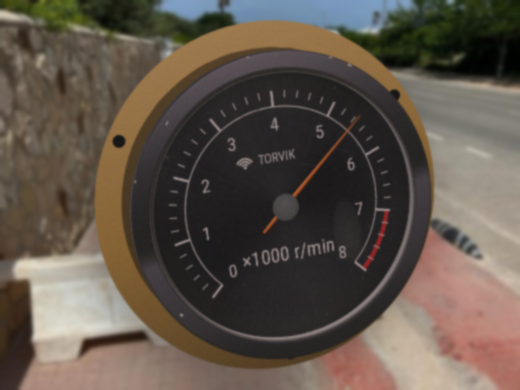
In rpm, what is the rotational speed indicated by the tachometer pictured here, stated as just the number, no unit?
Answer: 5400
